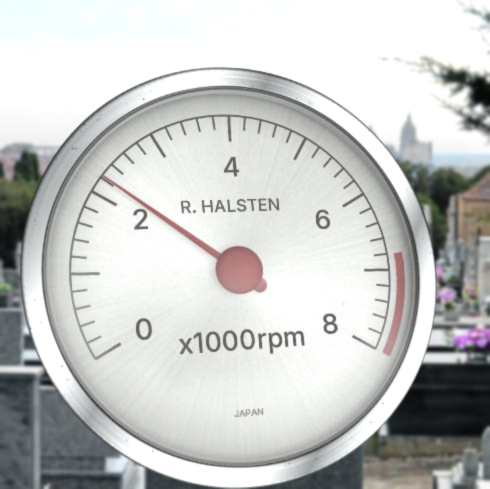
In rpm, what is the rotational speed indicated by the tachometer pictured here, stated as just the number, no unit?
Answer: 2200
